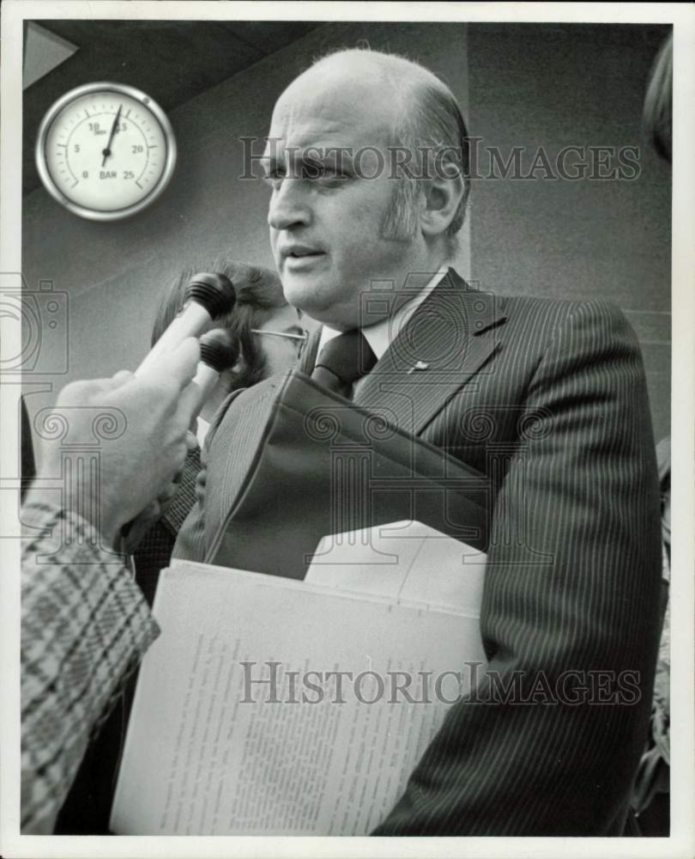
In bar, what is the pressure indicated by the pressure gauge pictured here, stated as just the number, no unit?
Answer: 14
